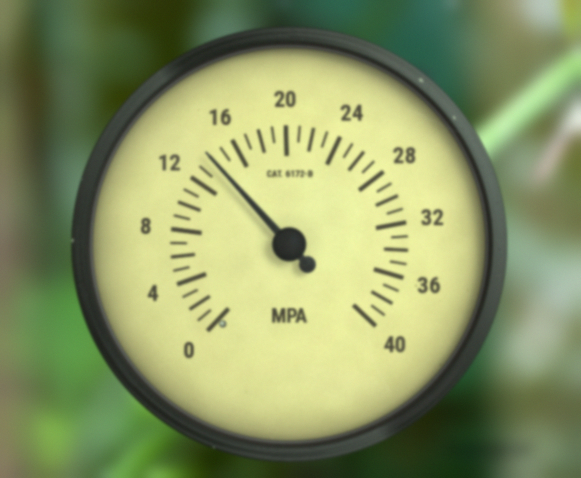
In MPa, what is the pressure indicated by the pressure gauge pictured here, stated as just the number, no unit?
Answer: 14
